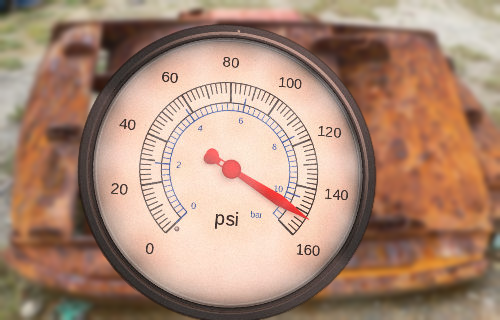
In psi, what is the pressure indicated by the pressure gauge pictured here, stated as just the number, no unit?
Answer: 152
